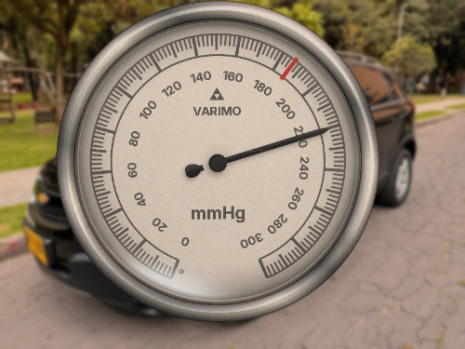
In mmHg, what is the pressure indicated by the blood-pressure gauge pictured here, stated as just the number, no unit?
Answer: 220
